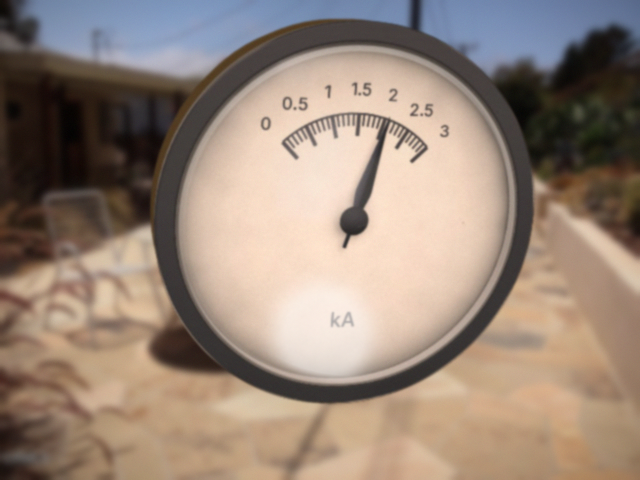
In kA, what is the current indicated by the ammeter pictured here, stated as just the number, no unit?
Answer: 2
